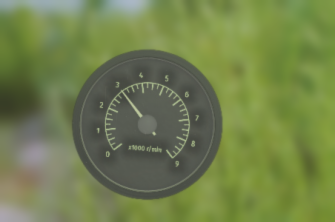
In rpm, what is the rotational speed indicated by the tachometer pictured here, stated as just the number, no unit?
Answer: 3000
